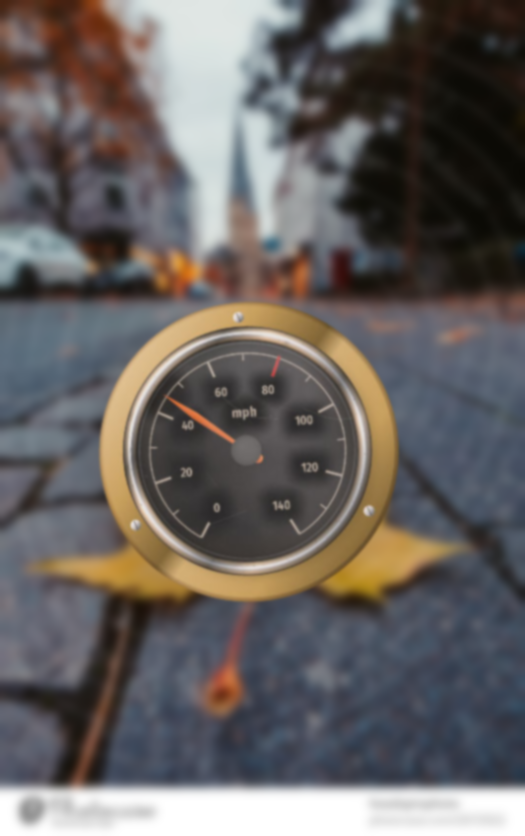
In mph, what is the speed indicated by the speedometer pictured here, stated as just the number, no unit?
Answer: 45
